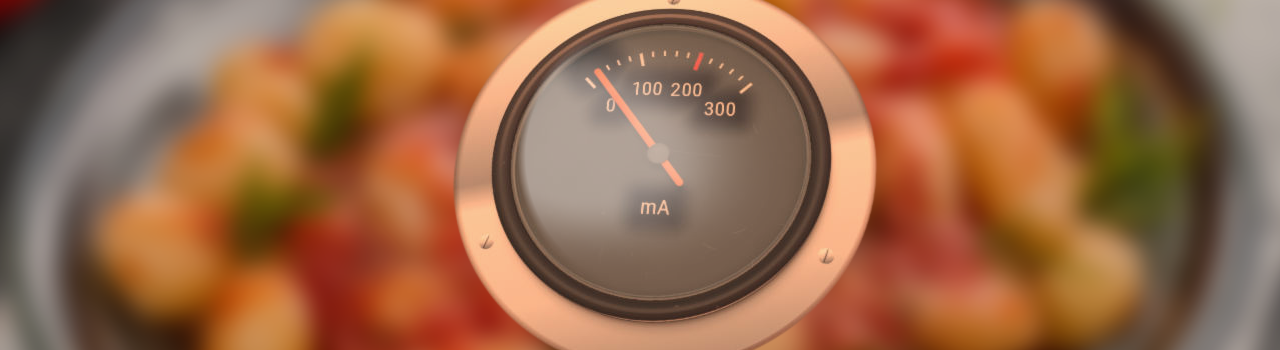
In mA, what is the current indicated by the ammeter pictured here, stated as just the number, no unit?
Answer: 20
